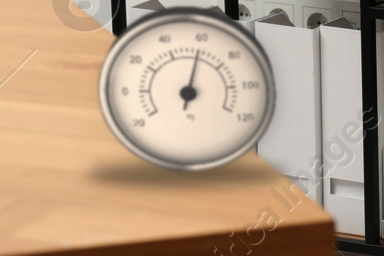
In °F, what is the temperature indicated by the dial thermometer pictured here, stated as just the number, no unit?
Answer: 60
